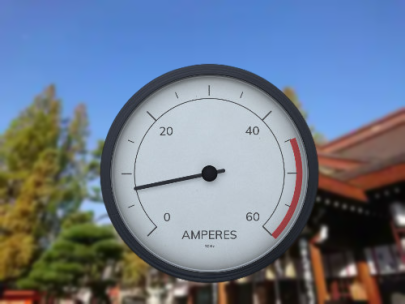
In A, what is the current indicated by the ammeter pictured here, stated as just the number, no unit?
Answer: 7.5
